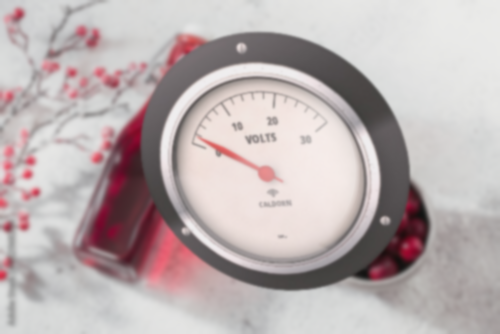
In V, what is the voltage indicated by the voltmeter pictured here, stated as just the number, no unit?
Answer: 2
